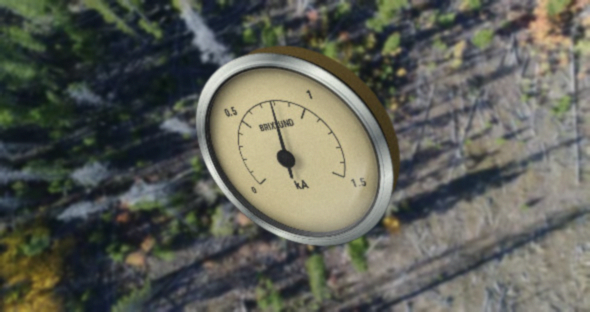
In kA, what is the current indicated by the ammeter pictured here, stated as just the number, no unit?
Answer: 0.8
